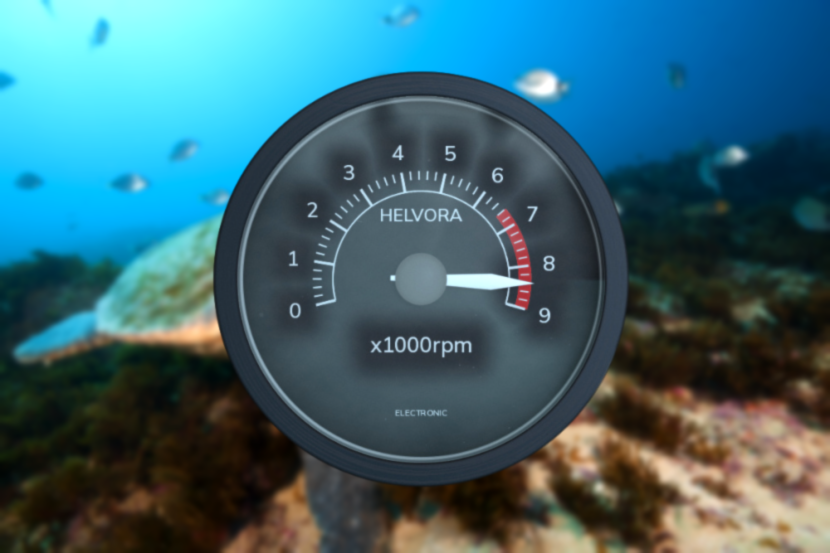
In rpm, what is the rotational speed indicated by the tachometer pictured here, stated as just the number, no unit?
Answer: 8400
